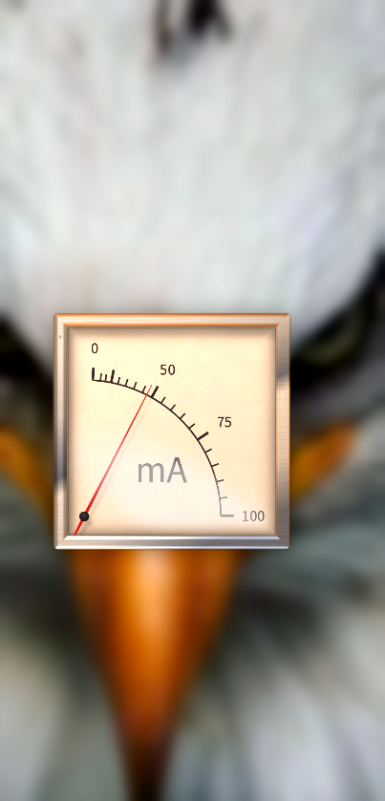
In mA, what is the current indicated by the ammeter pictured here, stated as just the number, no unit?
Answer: 47.5
